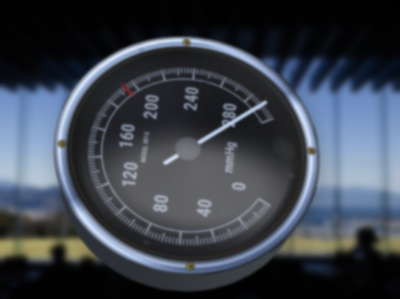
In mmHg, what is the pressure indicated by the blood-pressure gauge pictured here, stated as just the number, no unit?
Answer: 290
